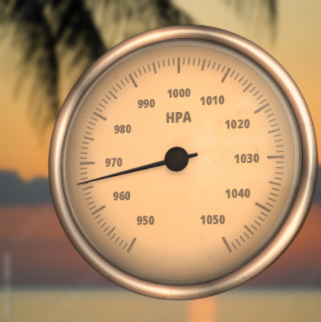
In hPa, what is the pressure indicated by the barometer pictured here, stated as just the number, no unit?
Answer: 966
